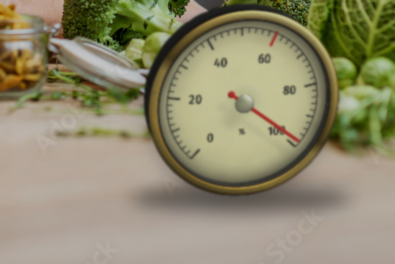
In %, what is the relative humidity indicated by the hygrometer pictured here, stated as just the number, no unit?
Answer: 98
